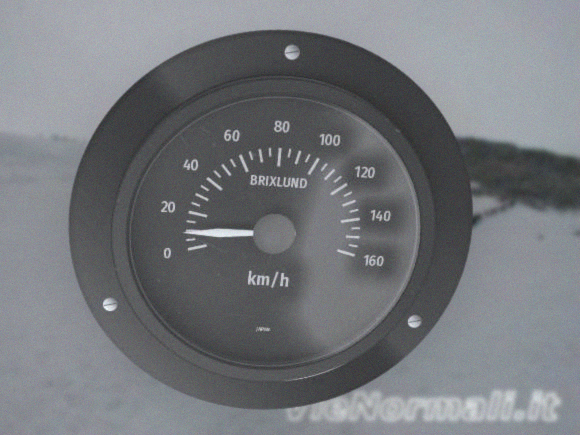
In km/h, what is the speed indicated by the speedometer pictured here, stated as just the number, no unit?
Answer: 10
